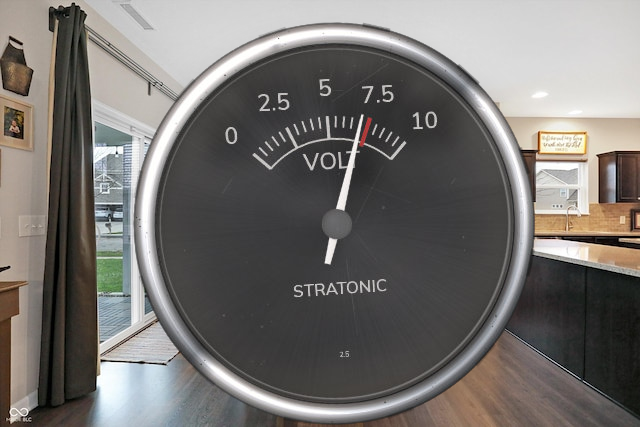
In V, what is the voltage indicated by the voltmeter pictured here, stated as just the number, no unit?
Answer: 7
